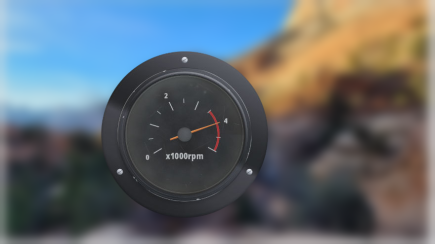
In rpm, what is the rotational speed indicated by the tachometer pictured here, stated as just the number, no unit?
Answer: 4000
